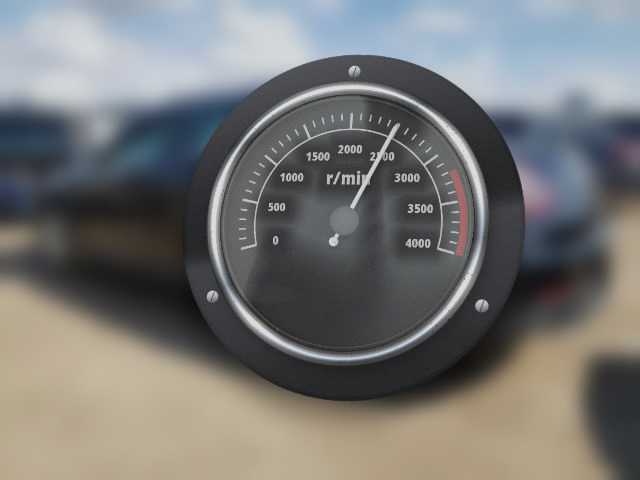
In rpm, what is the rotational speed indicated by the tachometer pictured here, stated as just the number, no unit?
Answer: 2500
